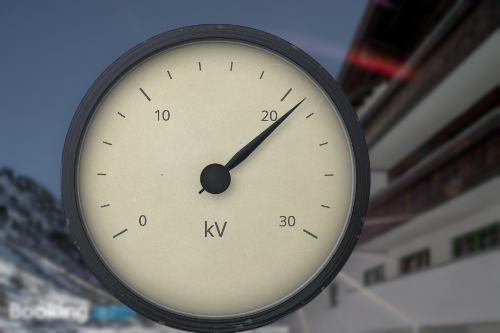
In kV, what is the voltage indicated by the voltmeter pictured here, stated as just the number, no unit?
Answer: 21
